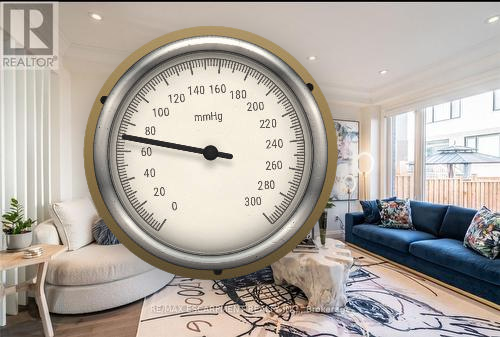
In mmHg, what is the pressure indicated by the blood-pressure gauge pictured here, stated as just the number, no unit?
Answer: 70
